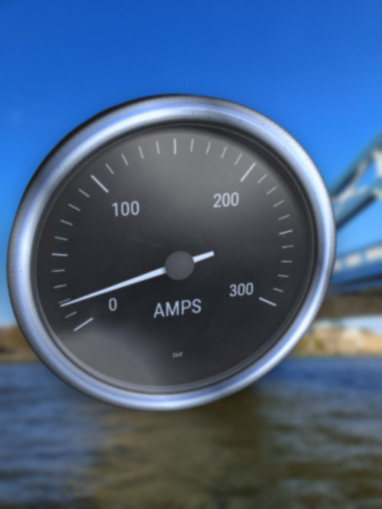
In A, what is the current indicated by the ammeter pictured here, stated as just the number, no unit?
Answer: 20
